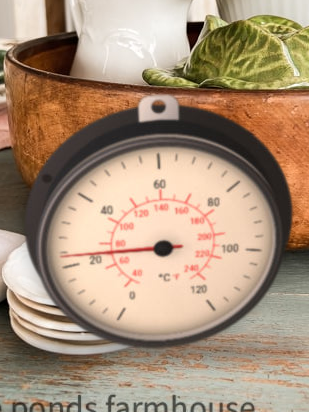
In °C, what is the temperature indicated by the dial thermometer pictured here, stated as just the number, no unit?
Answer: 24
